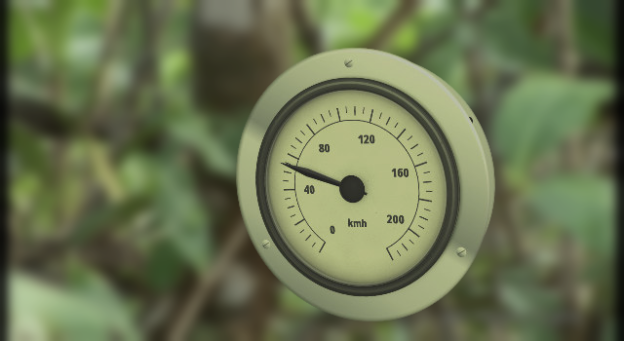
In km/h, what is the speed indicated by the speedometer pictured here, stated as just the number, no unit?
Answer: 55
